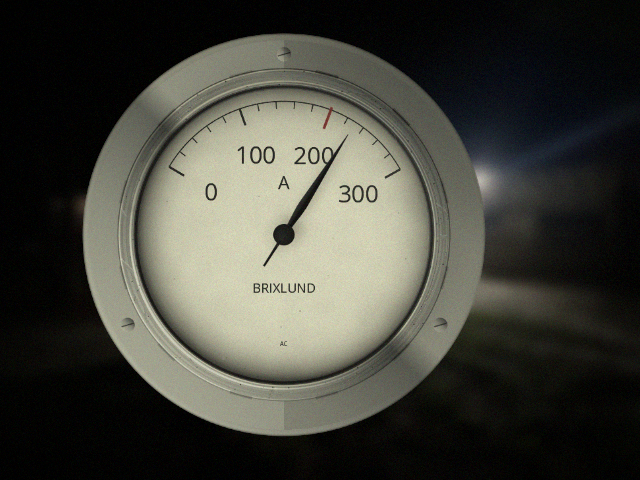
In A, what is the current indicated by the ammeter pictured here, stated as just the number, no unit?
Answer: 230
